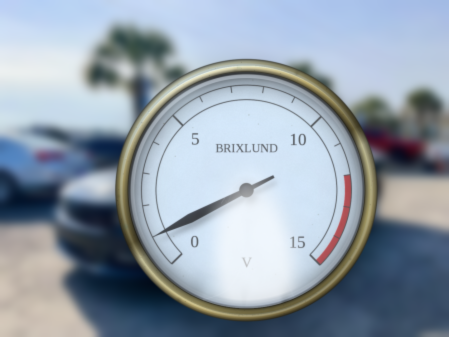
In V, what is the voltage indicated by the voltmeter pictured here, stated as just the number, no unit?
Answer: 1
